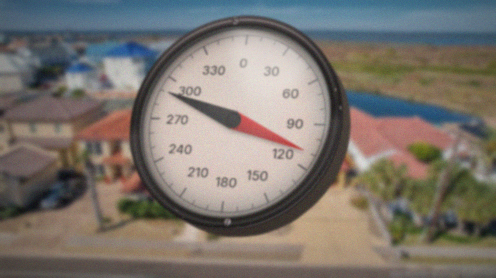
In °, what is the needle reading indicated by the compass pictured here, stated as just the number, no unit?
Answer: 110
